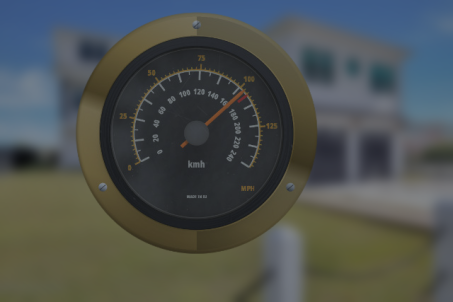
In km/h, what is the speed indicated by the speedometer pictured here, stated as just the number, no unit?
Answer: 165
